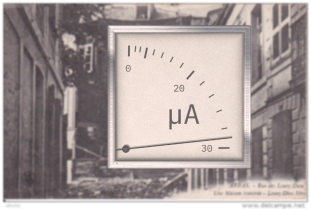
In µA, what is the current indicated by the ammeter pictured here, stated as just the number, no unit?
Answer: 29
